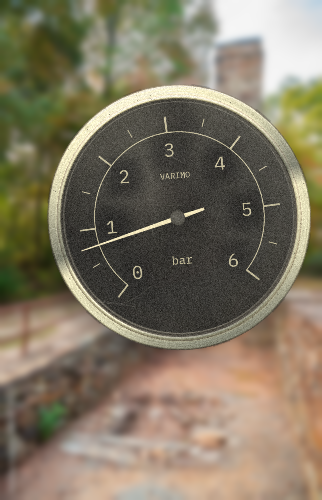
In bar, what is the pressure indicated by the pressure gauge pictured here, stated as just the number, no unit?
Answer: 0.75
